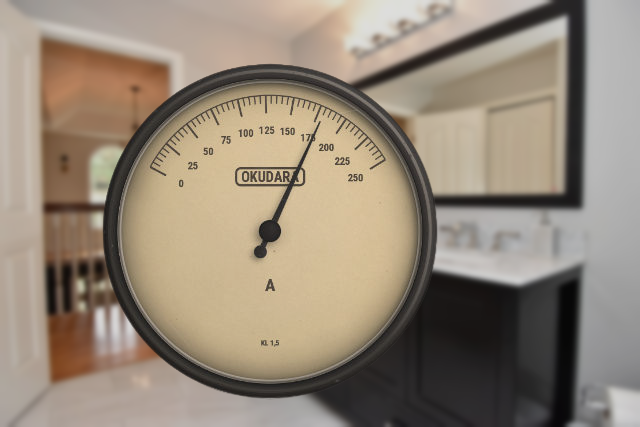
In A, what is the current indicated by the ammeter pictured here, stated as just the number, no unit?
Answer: 180
